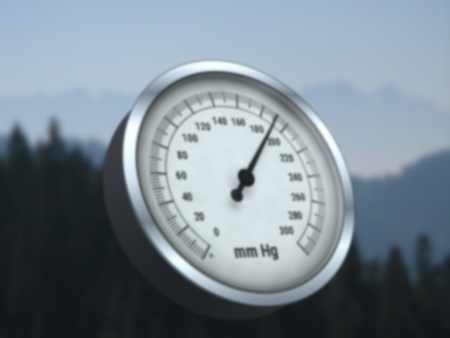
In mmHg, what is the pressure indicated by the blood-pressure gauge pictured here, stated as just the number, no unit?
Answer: 190
